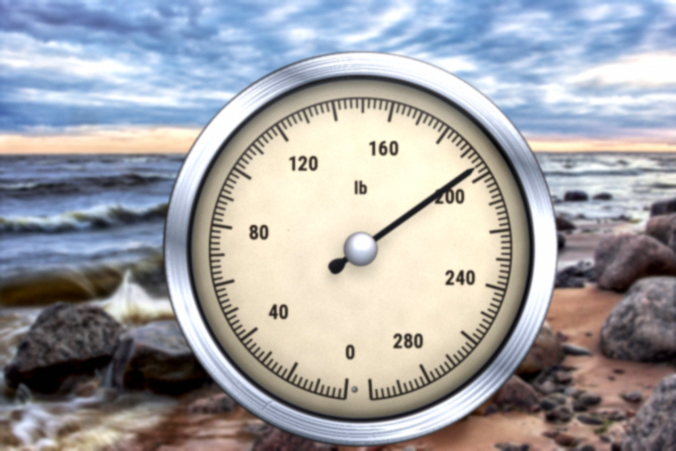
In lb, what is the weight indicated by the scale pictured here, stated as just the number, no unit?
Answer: 196
